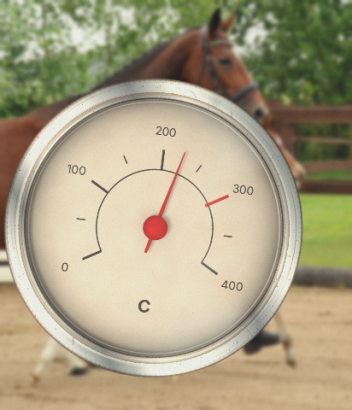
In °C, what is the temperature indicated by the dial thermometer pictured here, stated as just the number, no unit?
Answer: 225
